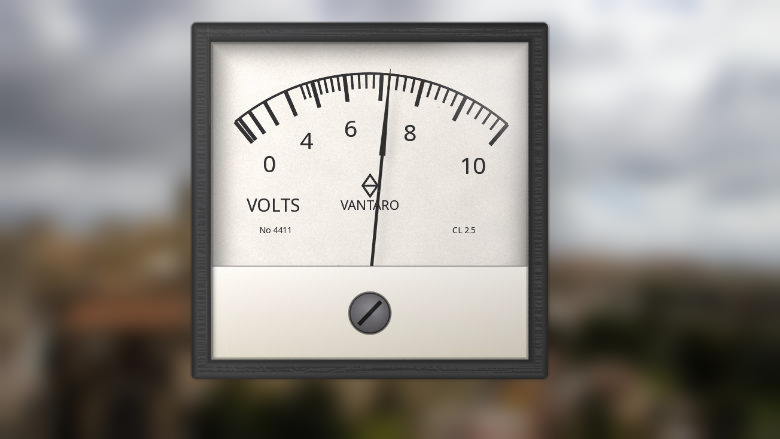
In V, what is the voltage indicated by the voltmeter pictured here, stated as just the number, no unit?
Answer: 7.2
